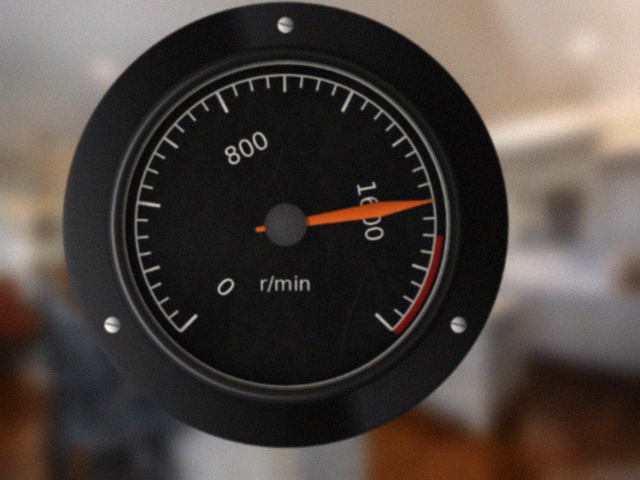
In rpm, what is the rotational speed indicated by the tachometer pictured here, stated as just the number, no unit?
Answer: 1600
